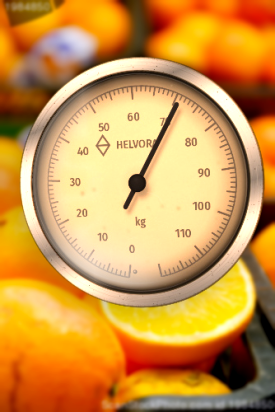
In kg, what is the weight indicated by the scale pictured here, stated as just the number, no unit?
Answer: 71
